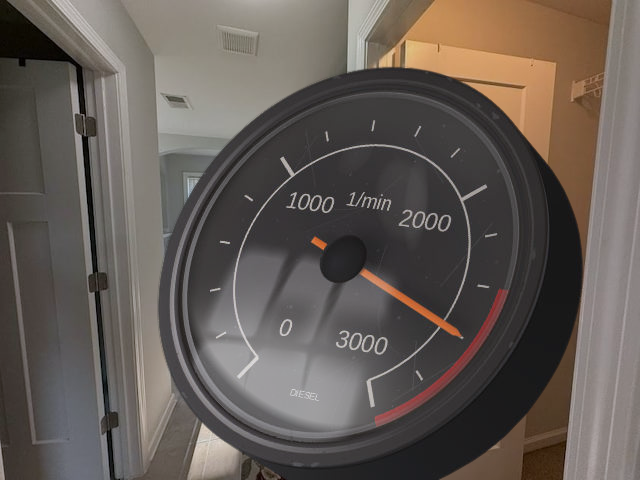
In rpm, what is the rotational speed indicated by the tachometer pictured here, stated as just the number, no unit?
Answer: 2600
